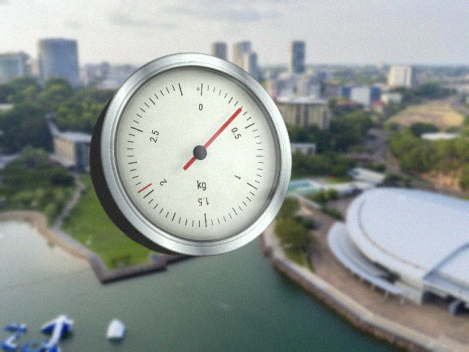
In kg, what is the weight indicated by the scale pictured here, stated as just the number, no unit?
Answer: 0.35
